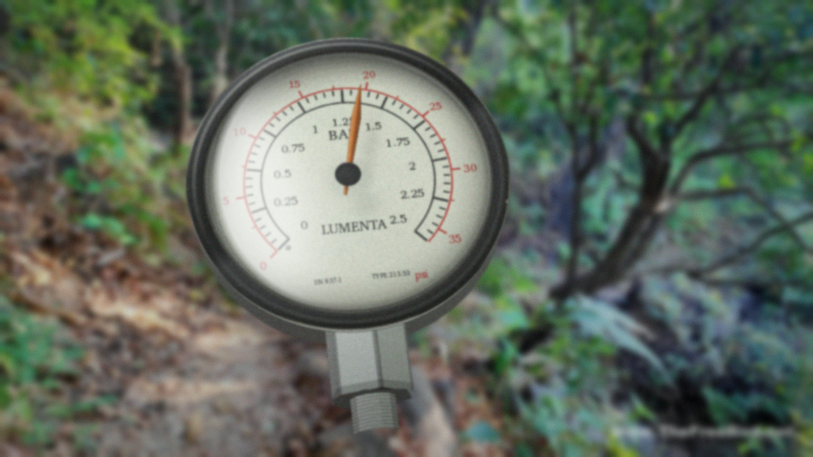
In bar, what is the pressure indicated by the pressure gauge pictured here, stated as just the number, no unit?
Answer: 1.35
